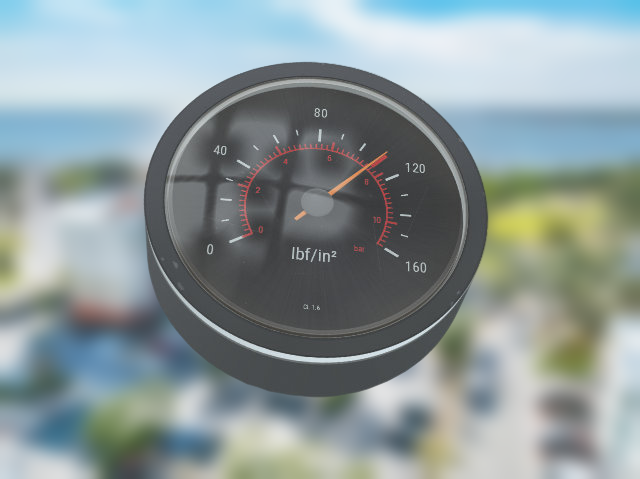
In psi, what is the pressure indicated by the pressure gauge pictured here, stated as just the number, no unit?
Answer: 110
